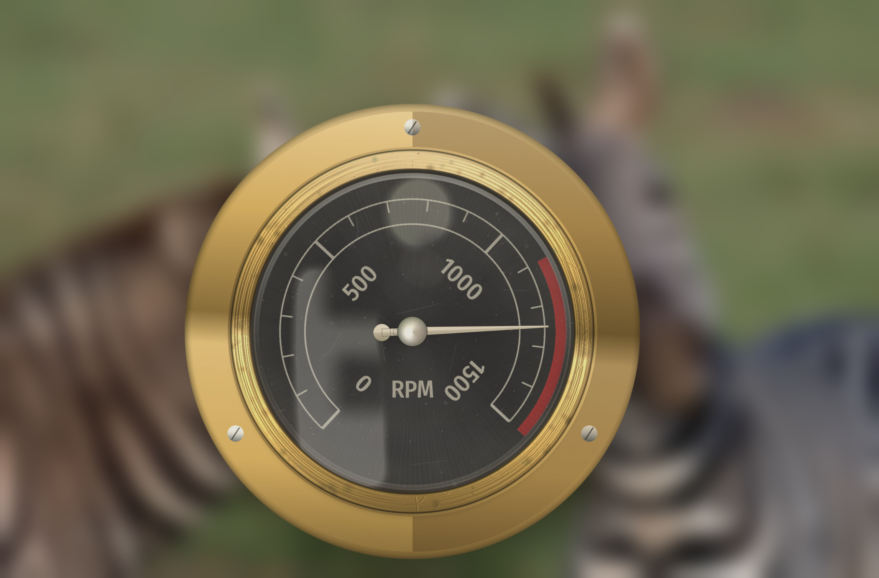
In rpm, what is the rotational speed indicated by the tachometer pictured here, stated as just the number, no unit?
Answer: 1250
